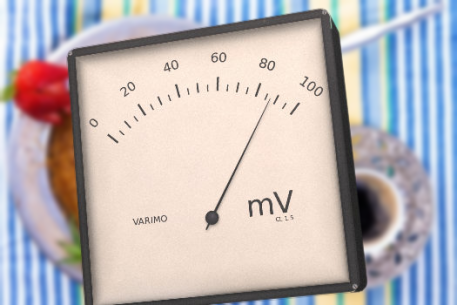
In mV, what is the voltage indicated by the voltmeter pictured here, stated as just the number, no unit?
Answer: 87.5
